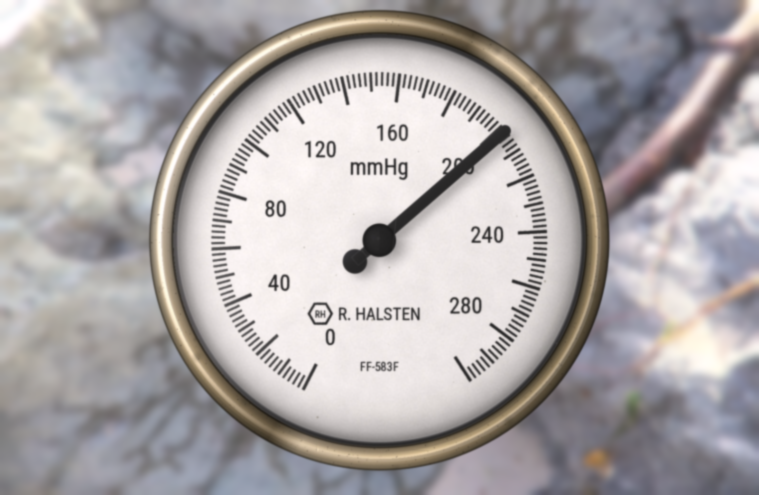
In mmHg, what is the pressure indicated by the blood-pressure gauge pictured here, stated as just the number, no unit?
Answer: 202
